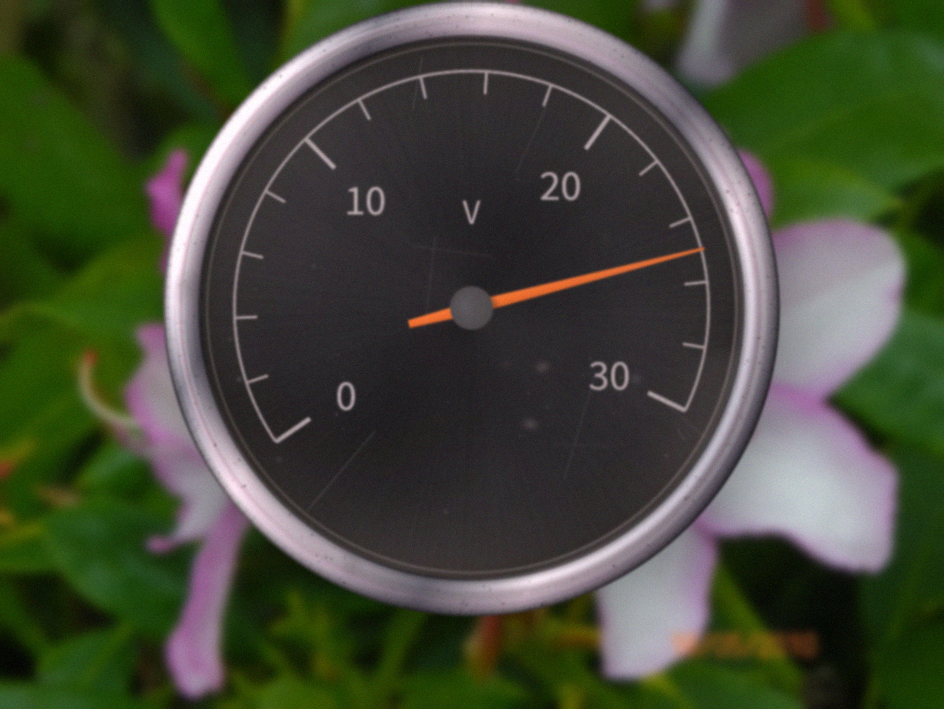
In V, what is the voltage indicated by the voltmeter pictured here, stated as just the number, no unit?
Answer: 25
